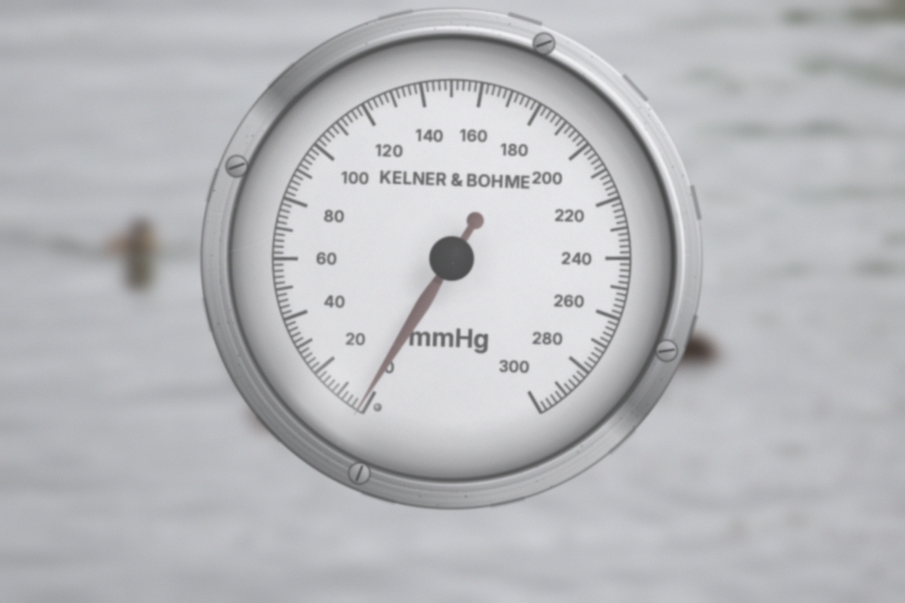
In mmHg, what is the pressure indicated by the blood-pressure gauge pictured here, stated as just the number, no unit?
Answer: 2
